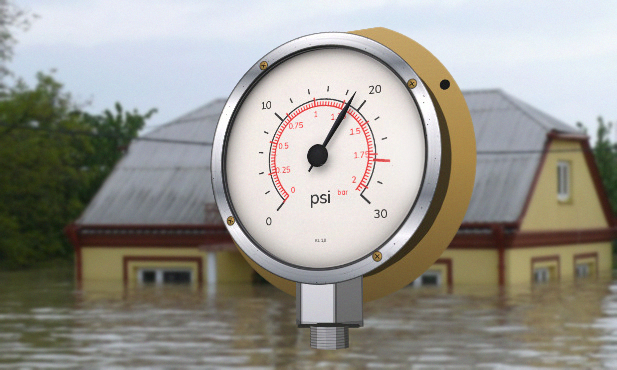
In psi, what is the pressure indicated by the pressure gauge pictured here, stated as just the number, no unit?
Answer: 19
